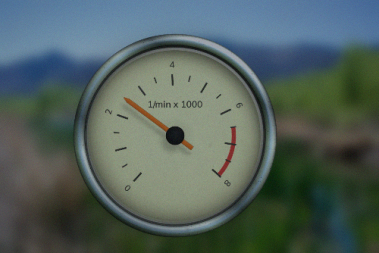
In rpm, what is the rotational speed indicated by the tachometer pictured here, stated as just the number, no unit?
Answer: 2500
